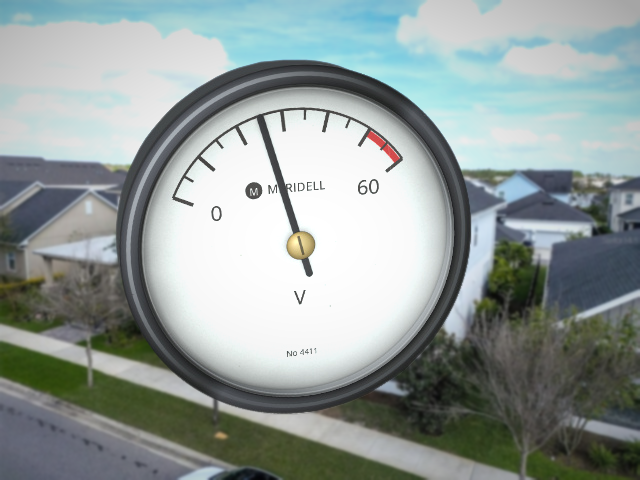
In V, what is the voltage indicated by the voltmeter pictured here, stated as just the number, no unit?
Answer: 25
